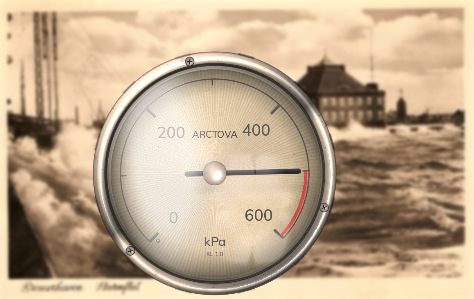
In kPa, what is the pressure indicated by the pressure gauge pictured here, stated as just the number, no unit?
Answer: 500
